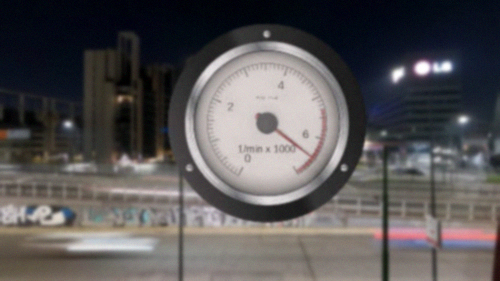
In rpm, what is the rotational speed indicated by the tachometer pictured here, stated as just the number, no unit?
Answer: 6500
